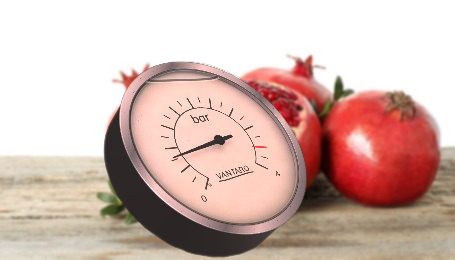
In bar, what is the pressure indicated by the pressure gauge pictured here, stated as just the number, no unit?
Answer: 0.6
